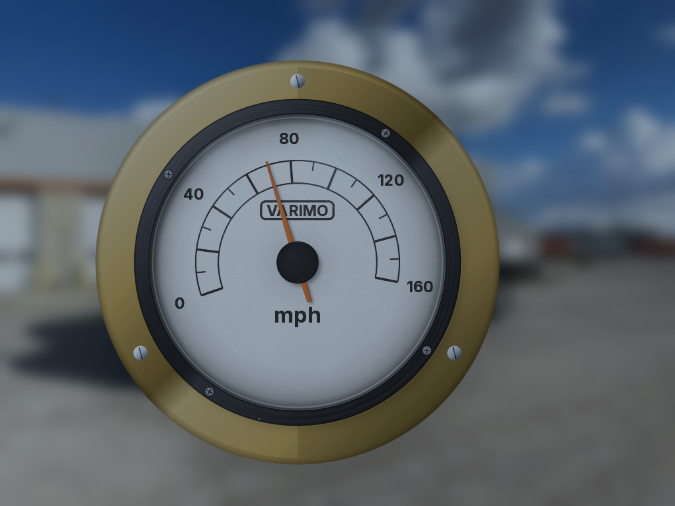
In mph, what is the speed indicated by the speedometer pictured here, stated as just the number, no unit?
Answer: 70
